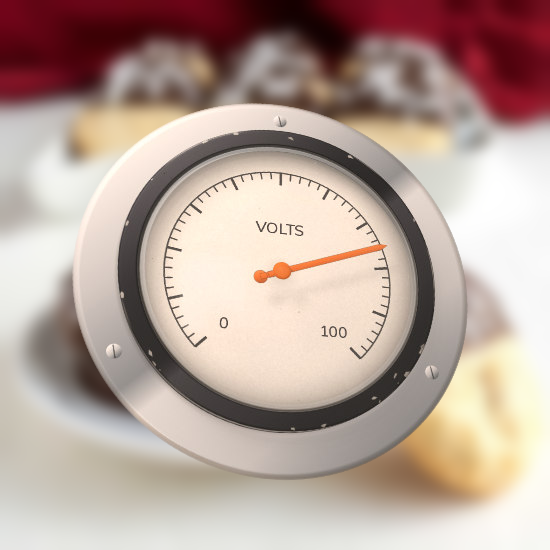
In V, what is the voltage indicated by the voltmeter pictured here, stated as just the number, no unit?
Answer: 76
